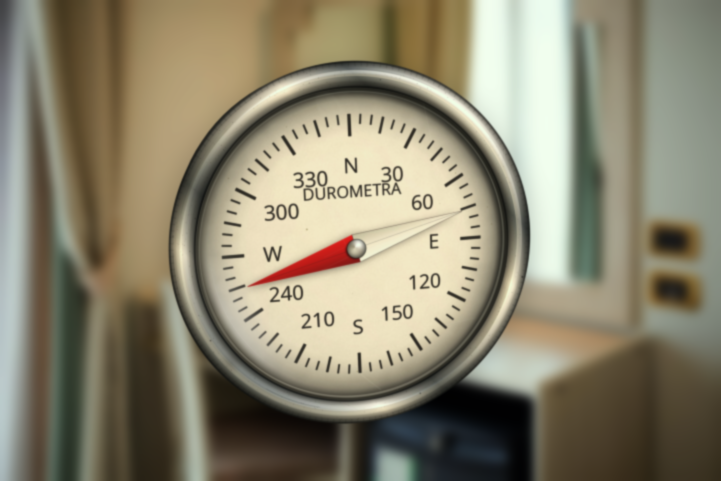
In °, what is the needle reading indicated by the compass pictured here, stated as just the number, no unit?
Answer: 255
